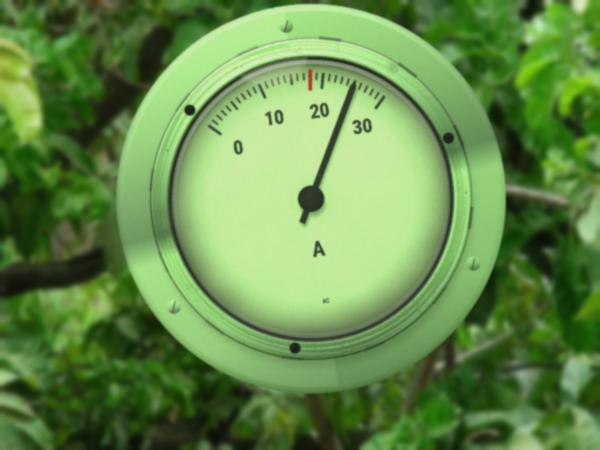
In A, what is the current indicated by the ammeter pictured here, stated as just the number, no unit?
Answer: 25
